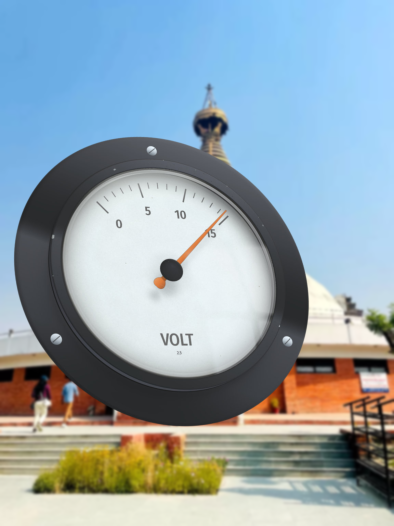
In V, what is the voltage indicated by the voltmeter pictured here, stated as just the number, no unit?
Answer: 14.5
